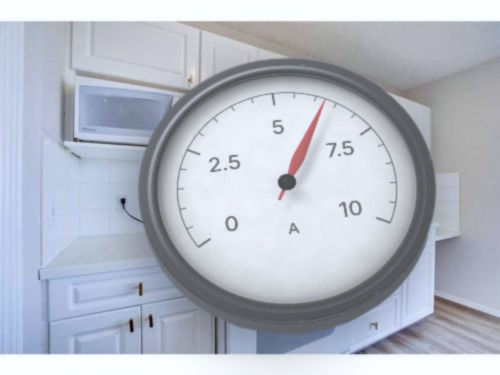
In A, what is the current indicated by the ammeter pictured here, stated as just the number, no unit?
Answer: 6.25
